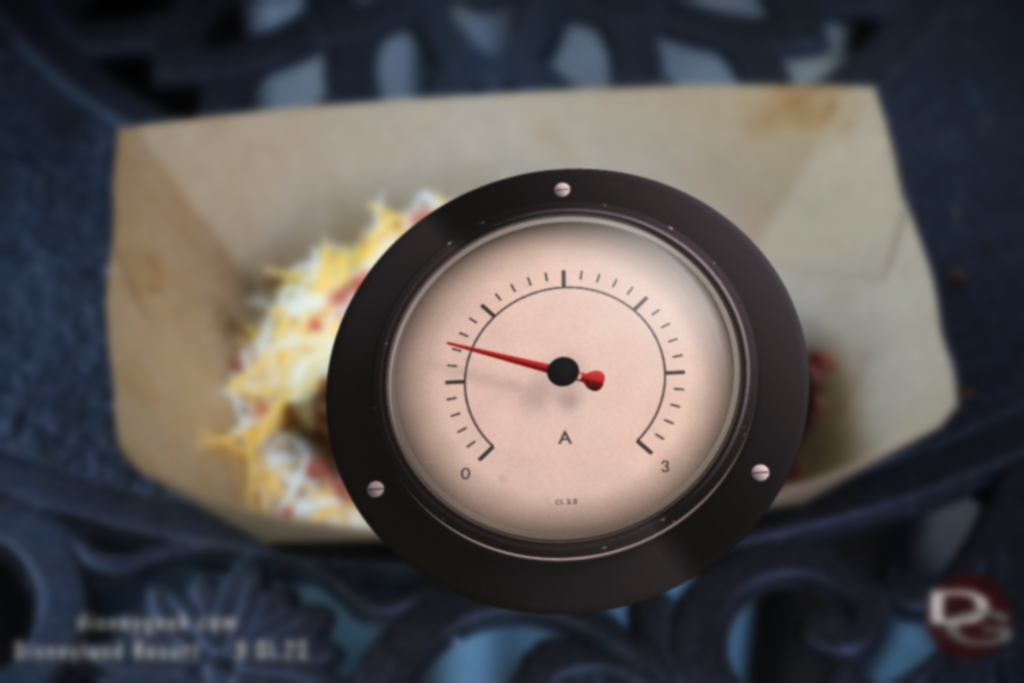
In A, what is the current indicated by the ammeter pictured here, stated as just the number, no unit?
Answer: 0.7
